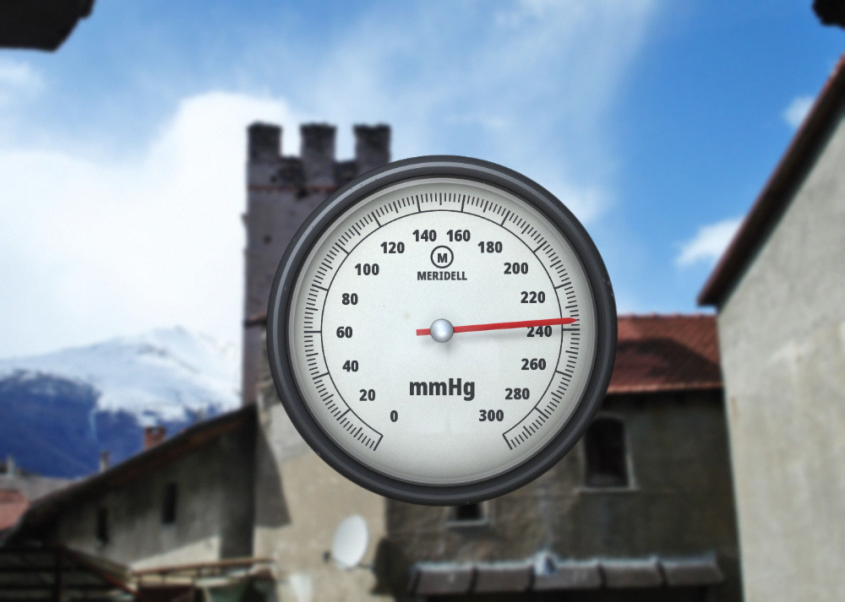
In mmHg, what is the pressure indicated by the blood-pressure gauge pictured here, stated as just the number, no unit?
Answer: 236
